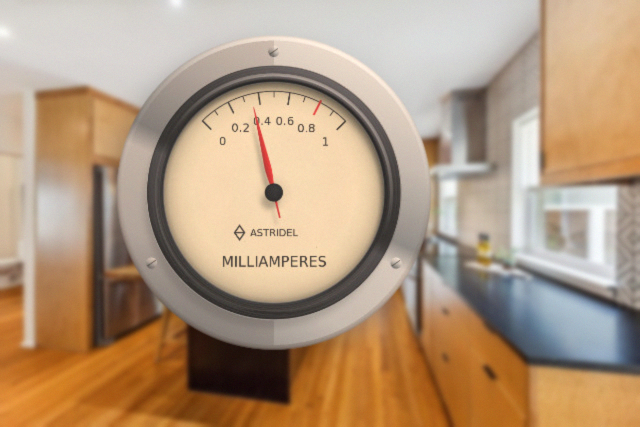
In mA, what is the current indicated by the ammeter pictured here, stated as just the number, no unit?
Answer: 0.35
